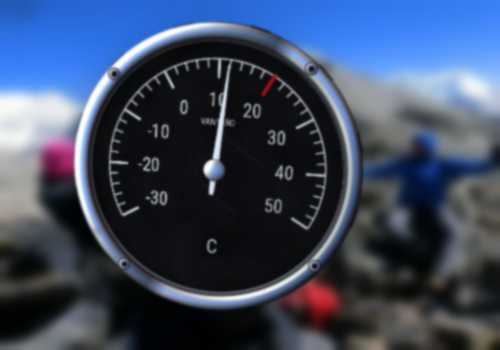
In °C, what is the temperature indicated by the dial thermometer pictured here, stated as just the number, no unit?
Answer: 12
